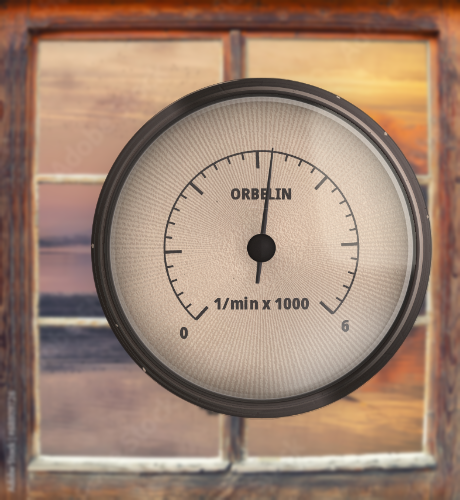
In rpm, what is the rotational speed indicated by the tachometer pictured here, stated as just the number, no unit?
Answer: 3200
